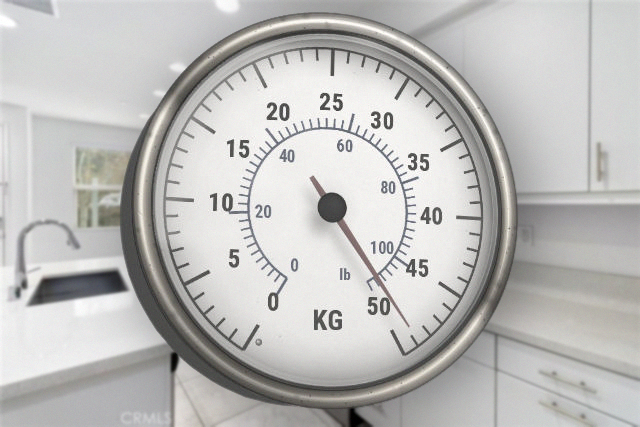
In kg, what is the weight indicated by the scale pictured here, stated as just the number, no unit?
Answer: 49
